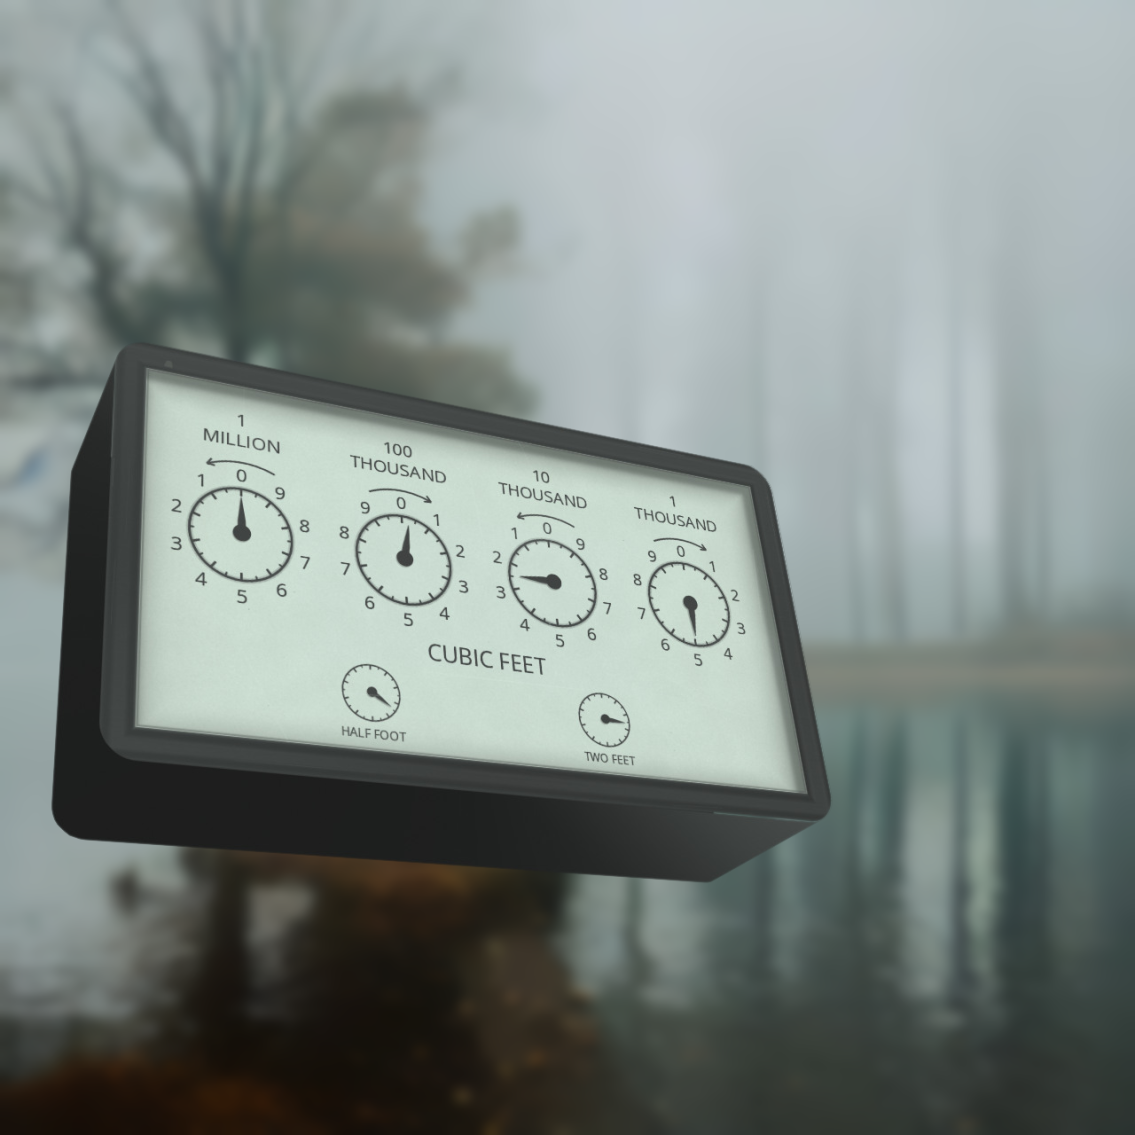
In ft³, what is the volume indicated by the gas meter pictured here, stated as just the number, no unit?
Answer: 2500
